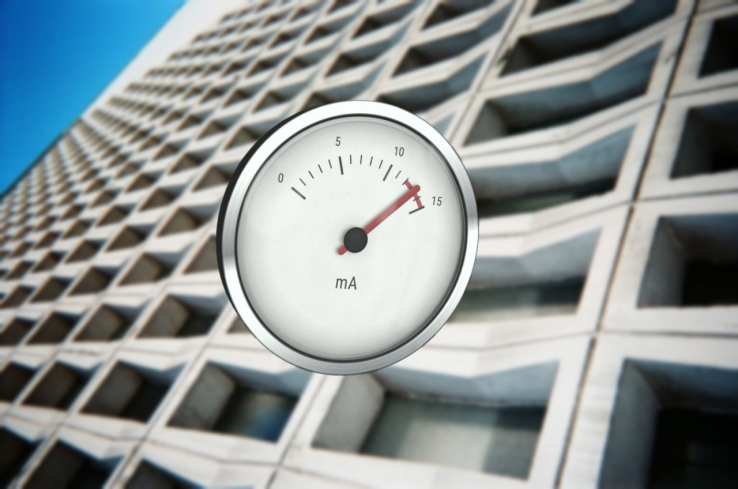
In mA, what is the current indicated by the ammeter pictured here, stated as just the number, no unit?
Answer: 13
